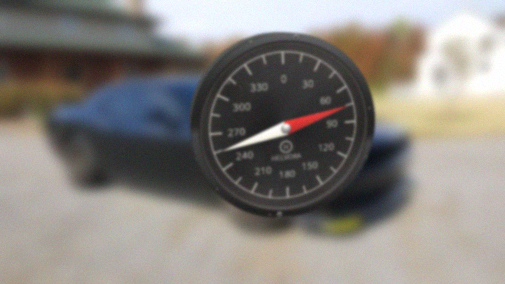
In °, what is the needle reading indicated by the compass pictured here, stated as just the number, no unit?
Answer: 75
